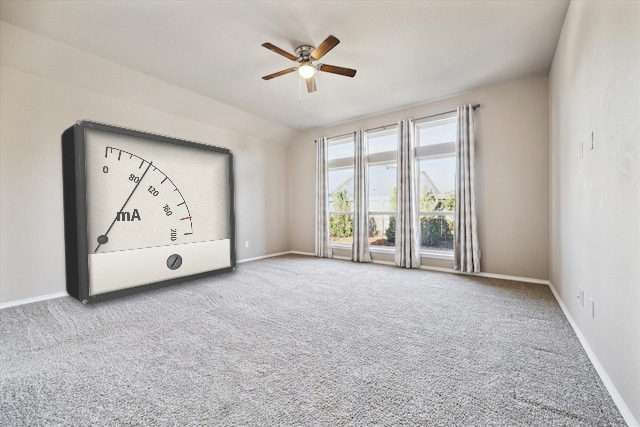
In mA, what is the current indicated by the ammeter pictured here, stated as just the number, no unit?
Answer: 90
